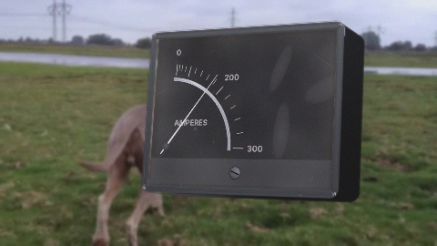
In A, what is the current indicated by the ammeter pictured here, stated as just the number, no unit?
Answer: 180
